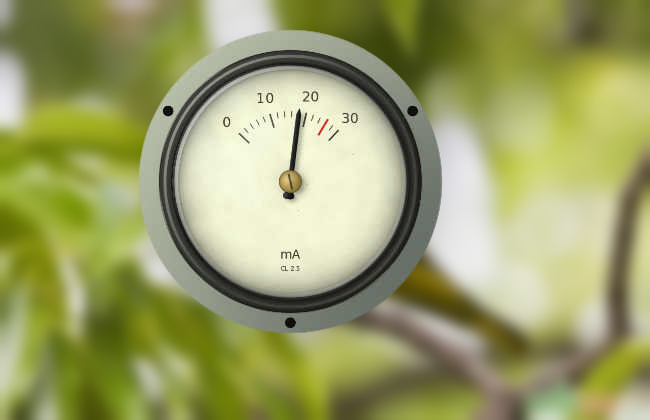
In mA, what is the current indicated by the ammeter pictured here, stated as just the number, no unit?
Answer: 18
